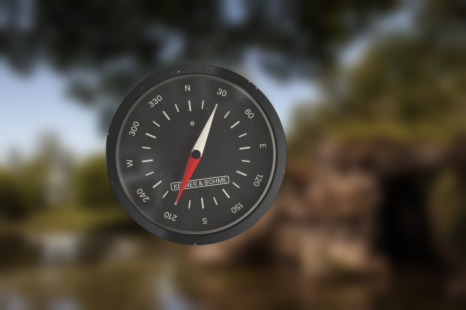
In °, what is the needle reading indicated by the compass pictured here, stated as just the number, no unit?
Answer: 210
